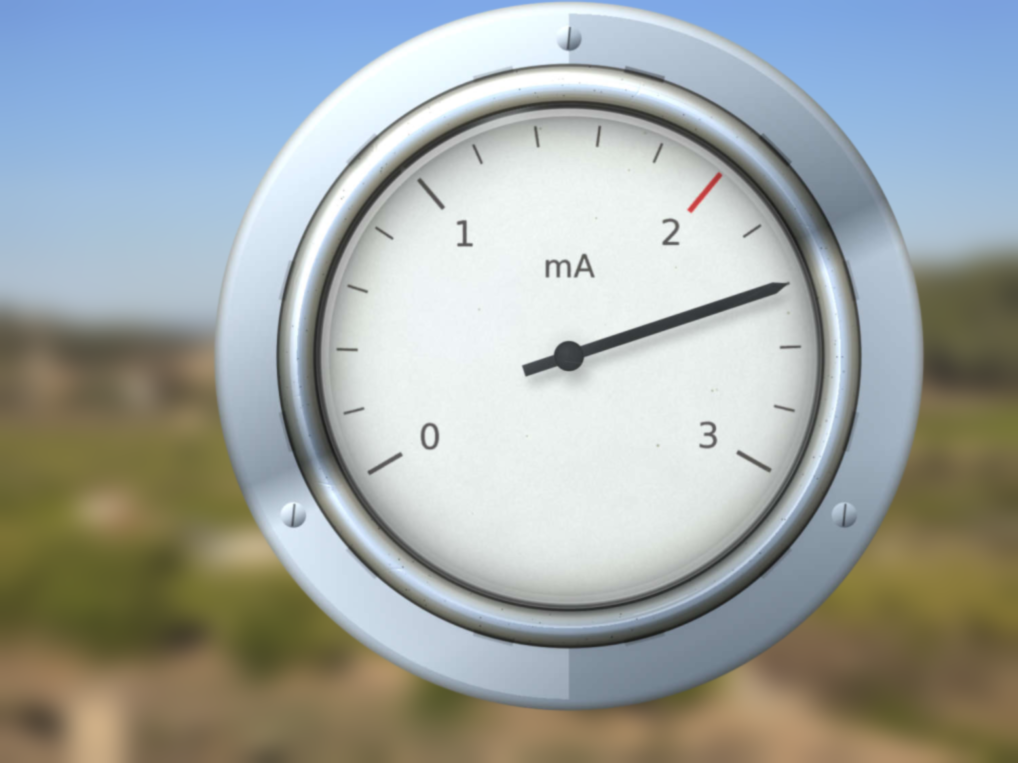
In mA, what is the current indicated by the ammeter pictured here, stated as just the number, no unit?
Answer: 2.4
